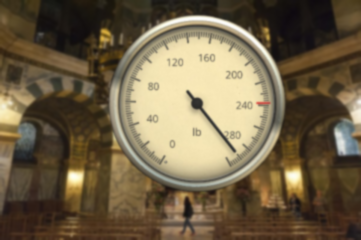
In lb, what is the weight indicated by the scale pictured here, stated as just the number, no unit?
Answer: 290
